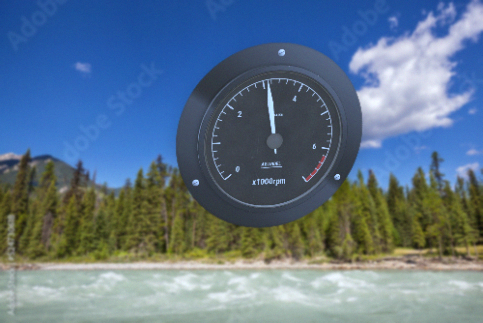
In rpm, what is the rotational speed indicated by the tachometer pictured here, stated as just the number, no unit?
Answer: 3100
